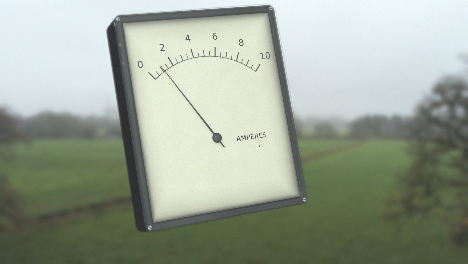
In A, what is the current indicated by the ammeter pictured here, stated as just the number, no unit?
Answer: 1
